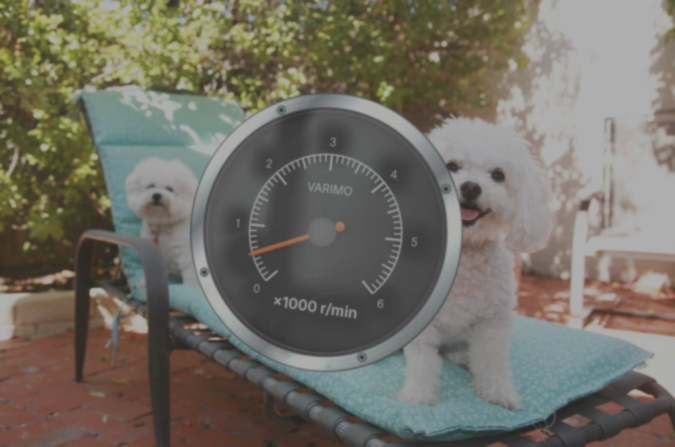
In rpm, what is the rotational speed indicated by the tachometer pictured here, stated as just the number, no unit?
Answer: 500
